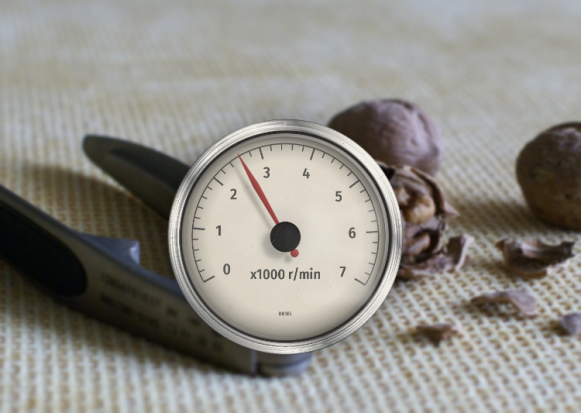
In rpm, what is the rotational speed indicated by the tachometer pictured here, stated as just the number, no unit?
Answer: 2600
